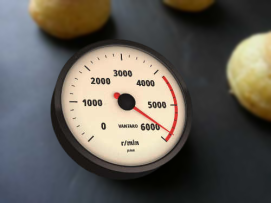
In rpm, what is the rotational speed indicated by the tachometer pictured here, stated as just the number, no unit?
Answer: 5800
